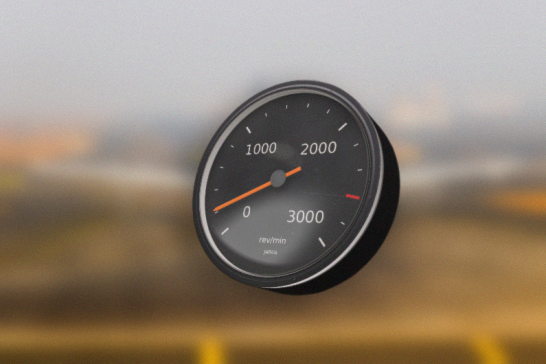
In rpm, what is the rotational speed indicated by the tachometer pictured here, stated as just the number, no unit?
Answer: 200
